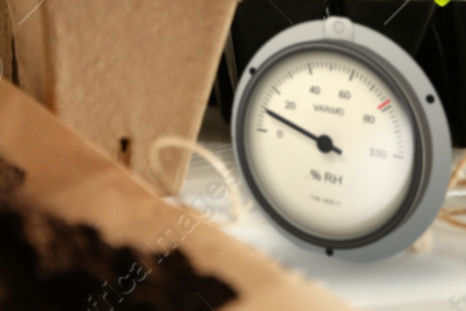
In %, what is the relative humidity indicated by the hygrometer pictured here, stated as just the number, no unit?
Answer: 10
